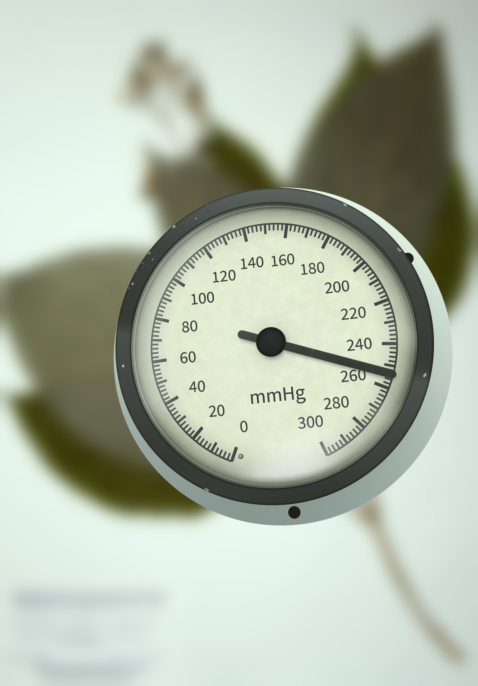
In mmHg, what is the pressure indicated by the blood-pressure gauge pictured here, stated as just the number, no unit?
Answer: 254
